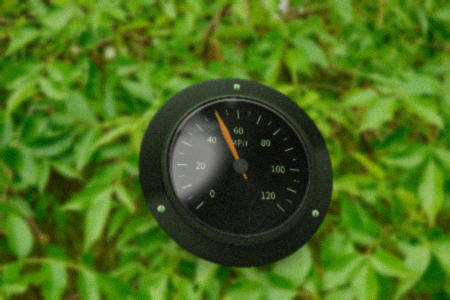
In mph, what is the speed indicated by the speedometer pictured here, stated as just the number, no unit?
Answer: 50
